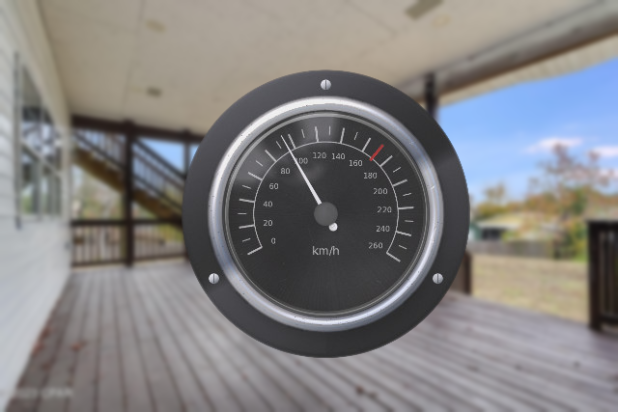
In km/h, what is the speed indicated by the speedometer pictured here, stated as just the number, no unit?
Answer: 95
